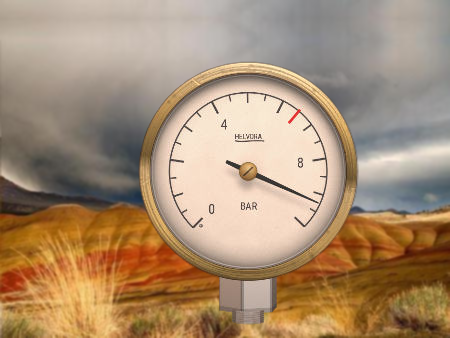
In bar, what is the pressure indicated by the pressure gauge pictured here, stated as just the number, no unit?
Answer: 9.25
